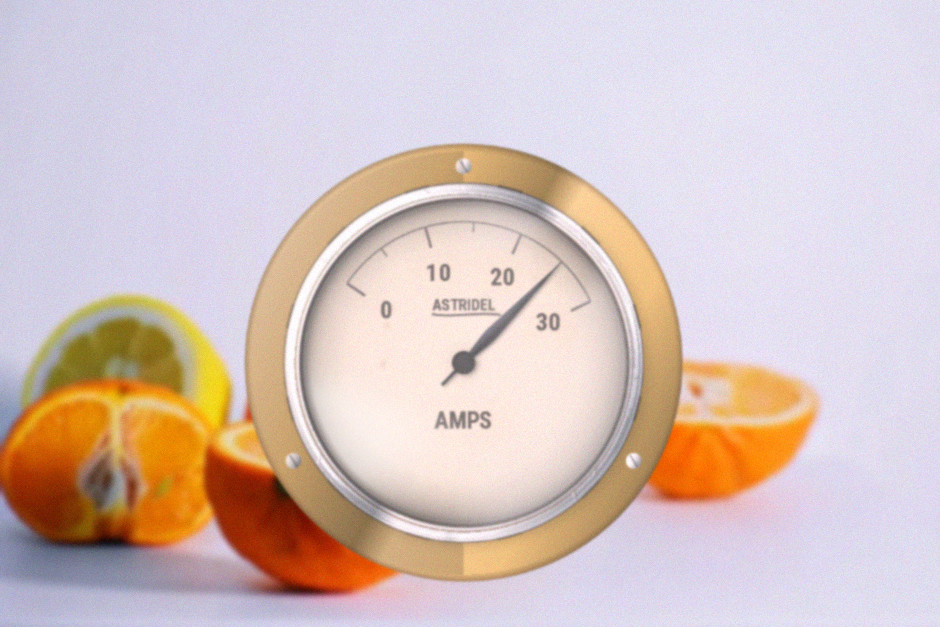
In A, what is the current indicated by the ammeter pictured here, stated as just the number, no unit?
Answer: 25
